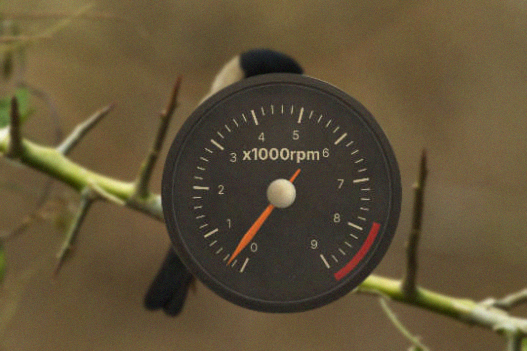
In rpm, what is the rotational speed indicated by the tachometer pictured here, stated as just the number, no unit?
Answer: 300
